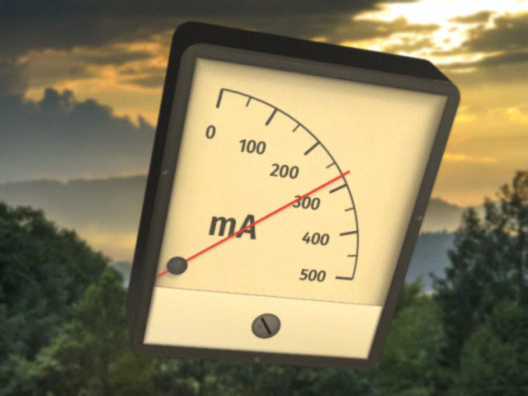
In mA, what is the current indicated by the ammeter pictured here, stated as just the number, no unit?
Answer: 275
